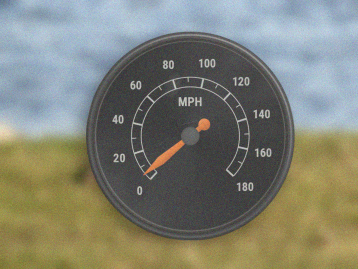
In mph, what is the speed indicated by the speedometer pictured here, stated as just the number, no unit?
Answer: 5
